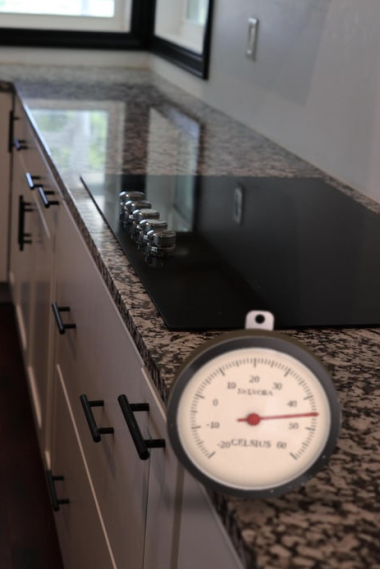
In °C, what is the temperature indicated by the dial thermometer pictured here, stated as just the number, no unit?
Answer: 45
